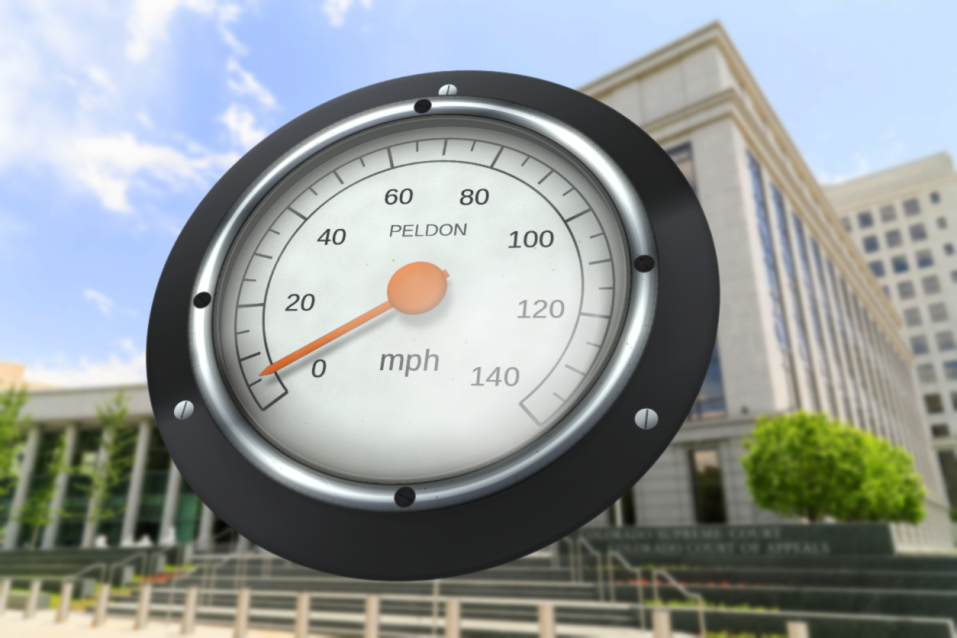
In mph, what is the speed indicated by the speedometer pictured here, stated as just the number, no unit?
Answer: 5
